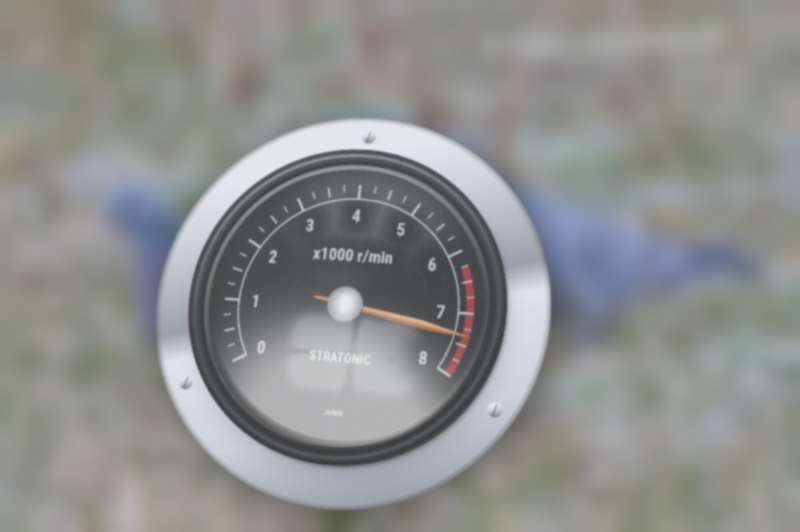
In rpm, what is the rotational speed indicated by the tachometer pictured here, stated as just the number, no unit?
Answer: 7375
